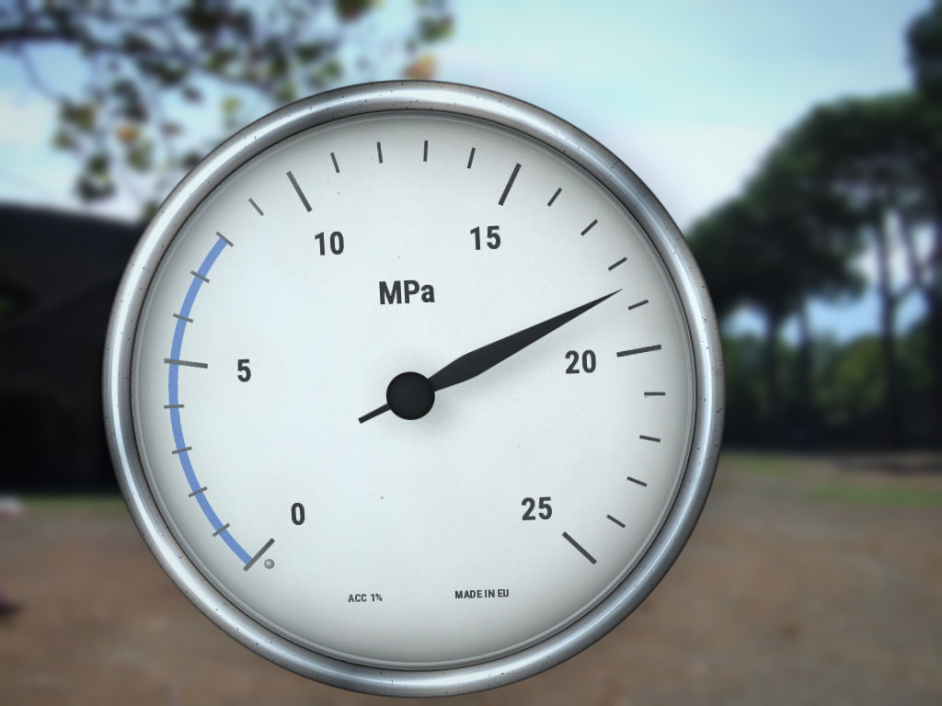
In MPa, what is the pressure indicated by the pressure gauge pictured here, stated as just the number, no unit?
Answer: 18.5
